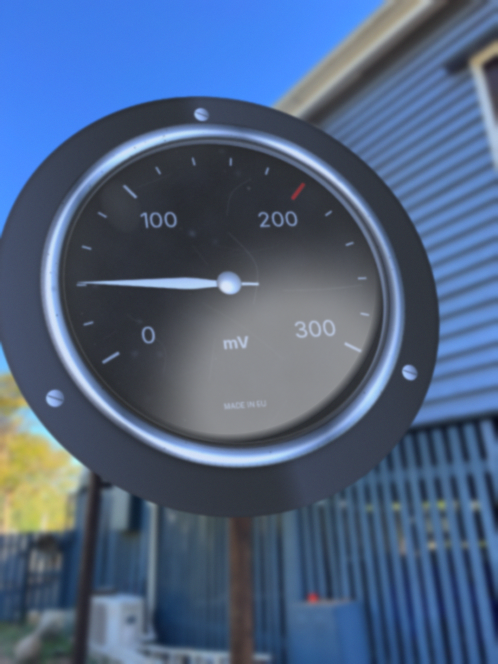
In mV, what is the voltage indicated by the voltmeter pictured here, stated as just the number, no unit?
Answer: 40
